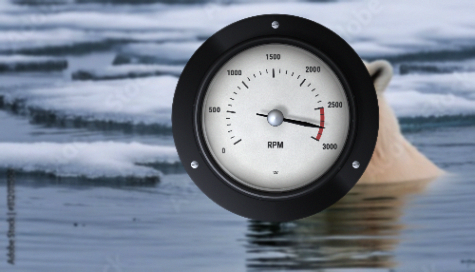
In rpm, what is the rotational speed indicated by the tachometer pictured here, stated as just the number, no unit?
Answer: 2800
